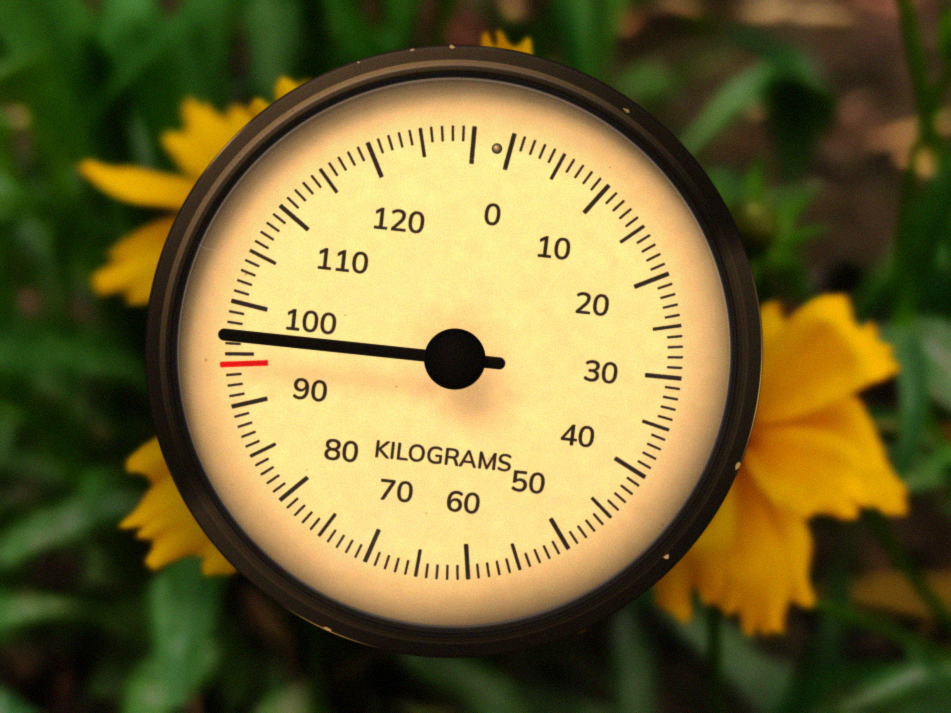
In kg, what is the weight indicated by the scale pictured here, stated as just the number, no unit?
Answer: 97
